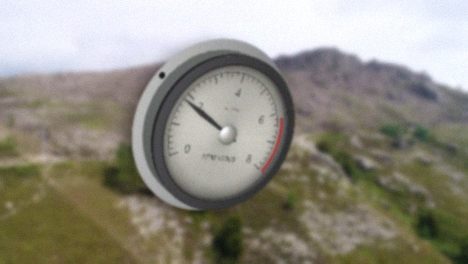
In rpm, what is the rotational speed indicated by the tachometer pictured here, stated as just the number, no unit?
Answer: 1800
